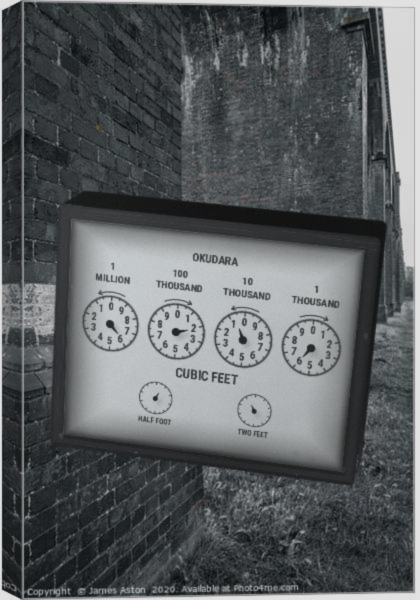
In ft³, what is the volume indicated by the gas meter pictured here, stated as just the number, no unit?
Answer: 620600
